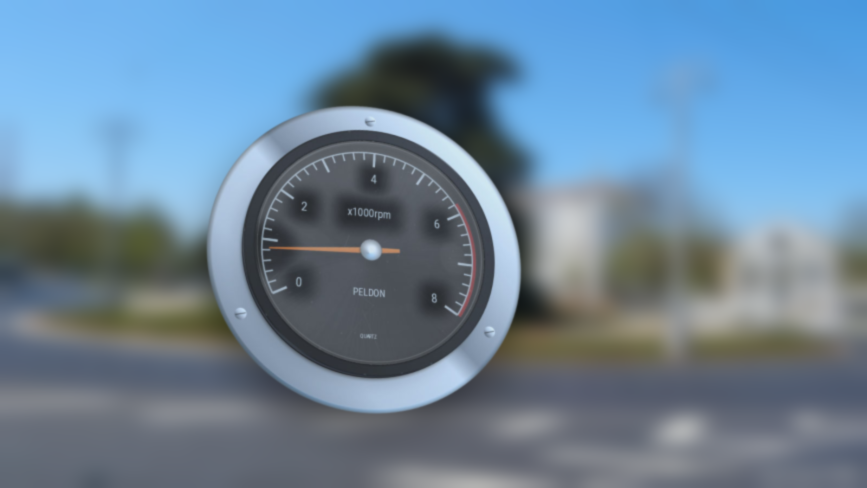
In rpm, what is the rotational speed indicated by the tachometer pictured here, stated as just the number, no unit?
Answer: 800
